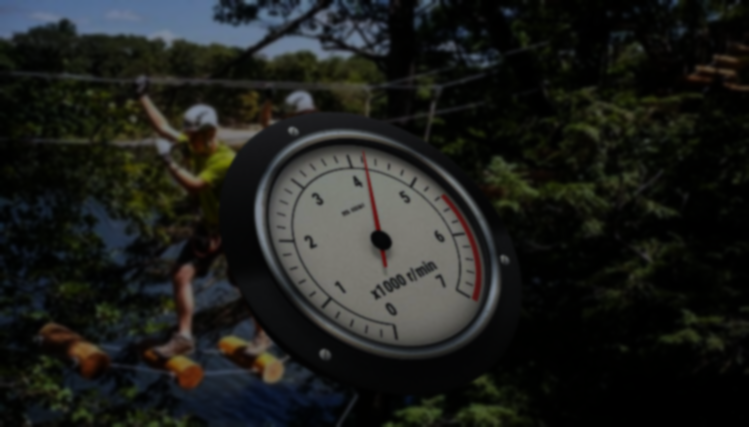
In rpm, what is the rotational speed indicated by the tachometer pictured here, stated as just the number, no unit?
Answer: 4200
